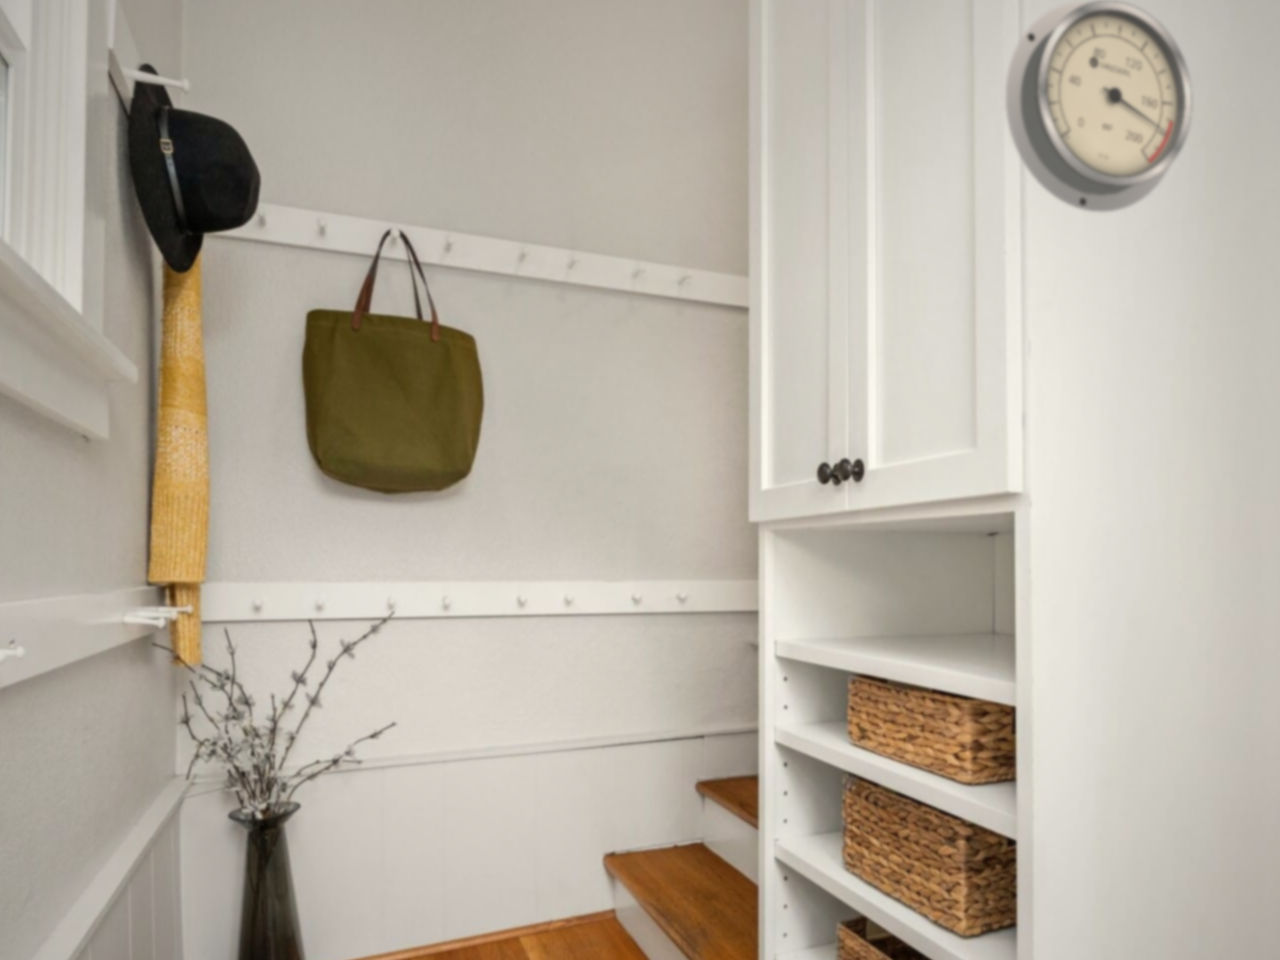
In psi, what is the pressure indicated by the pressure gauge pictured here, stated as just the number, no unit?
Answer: 180
